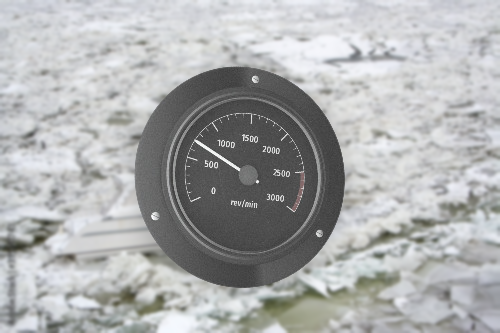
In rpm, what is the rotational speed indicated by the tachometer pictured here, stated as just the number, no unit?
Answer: 700
